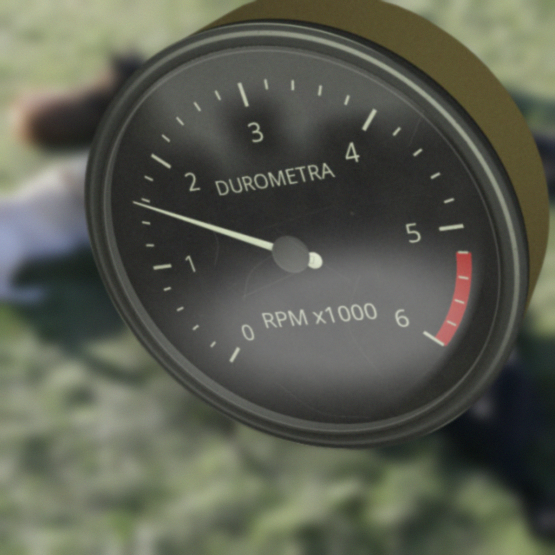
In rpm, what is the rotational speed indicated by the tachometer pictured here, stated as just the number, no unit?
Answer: 1600
